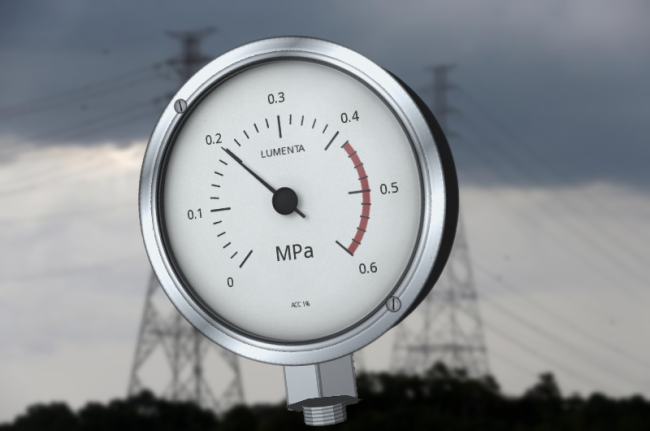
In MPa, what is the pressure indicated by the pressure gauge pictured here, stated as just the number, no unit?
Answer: 0.2
